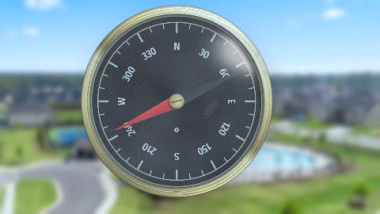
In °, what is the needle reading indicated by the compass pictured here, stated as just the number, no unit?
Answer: 245
